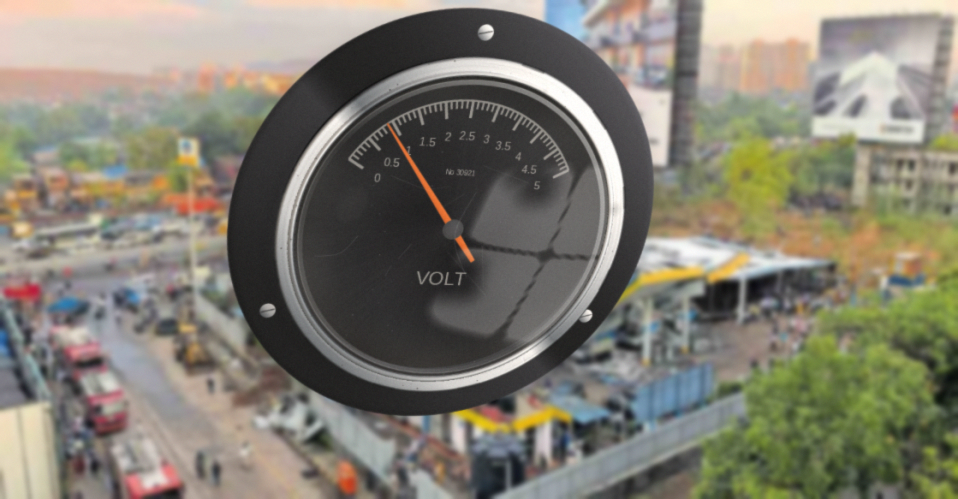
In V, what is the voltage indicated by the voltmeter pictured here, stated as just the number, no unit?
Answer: 0.9
